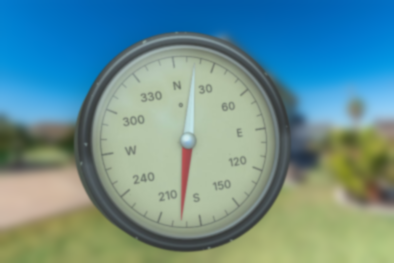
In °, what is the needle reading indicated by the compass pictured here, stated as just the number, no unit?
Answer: 195
